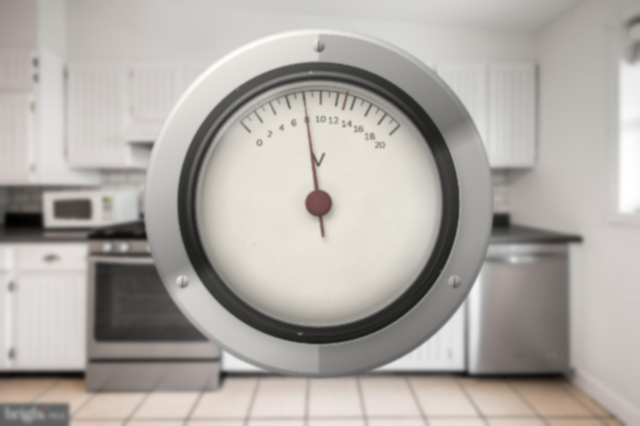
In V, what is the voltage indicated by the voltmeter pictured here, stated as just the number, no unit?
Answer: 8
